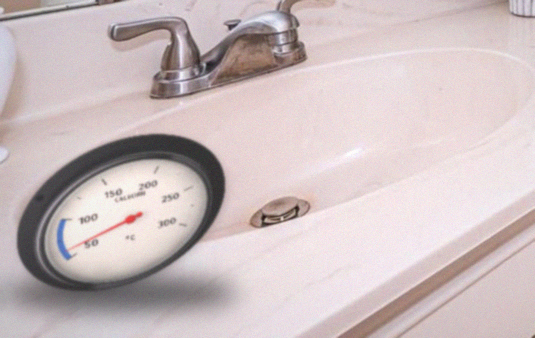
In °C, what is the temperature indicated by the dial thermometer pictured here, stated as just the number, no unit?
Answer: 62.5
